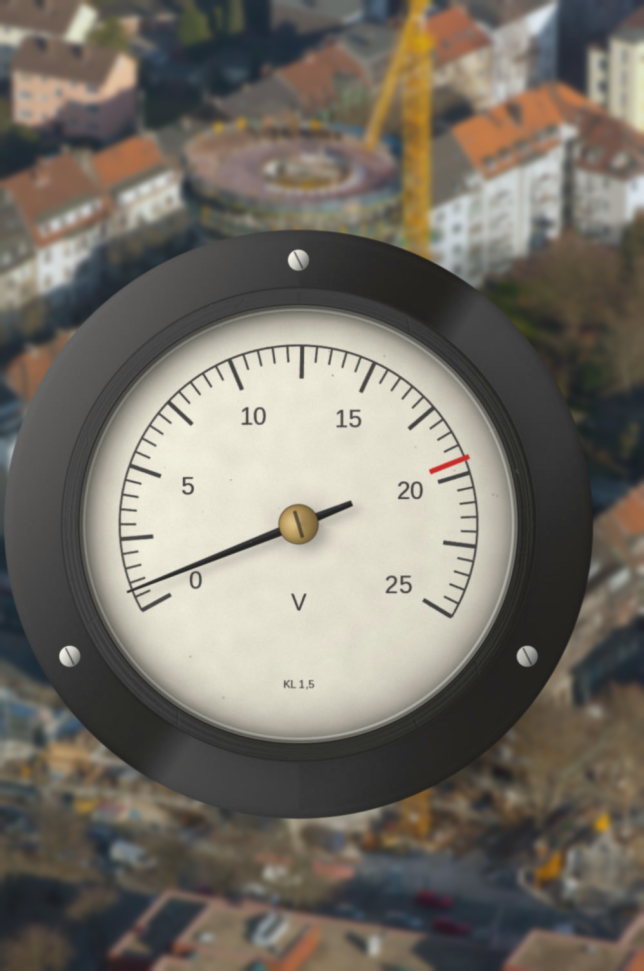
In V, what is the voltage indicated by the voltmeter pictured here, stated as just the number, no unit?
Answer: 0.75
